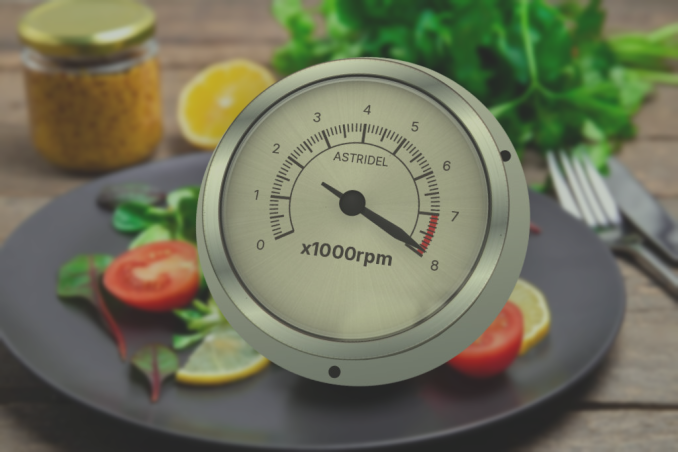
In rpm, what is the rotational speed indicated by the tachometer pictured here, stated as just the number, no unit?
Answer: 7900
